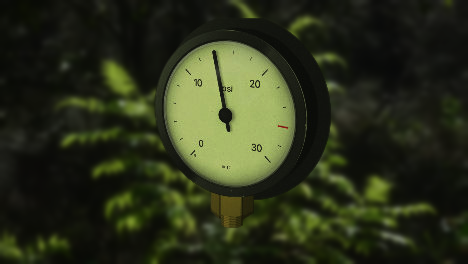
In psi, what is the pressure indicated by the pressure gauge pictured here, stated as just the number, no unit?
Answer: 14
